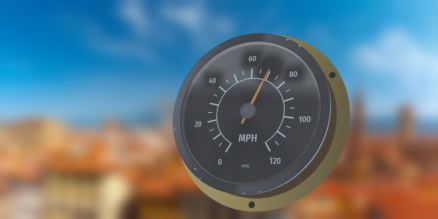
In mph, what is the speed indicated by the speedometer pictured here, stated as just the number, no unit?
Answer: 70
